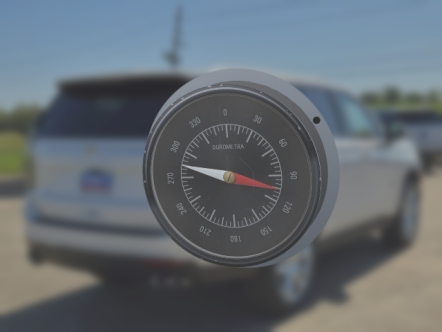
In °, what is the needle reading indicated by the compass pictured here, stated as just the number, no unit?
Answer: 105
